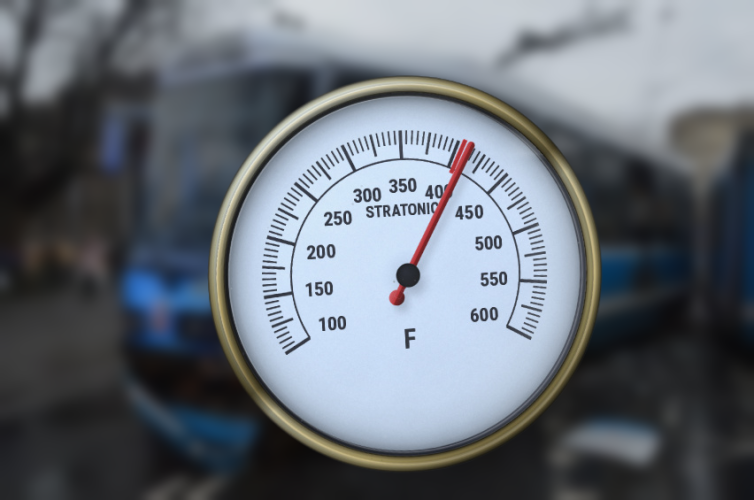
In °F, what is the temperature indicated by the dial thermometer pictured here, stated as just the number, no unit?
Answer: 410
